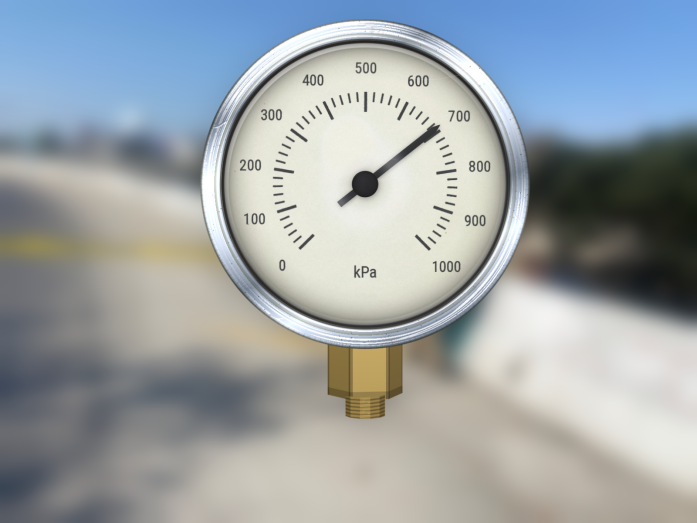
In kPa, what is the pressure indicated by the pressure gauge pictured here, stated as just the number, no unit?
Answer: 690
